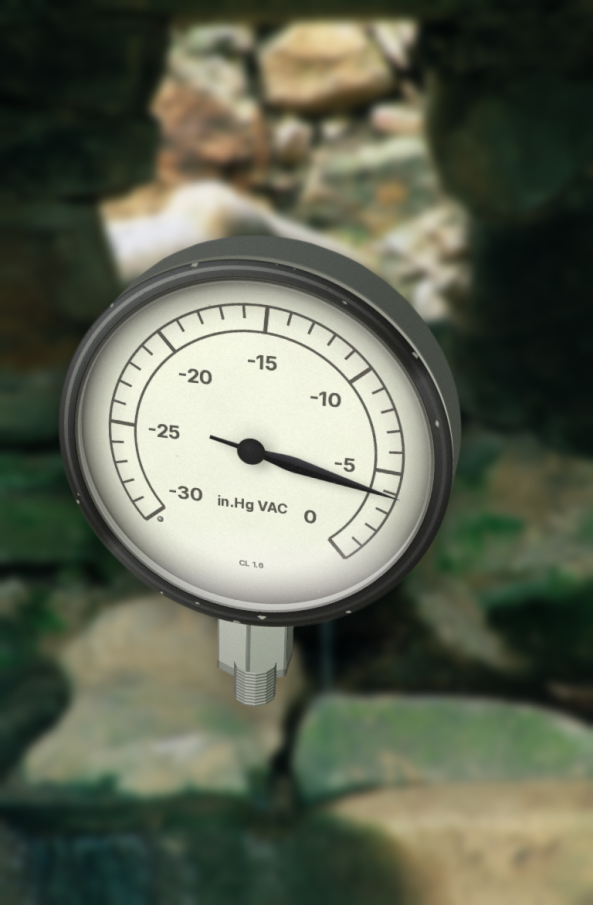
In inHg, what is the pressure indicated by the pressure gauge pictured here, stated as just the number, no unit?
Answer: -4
